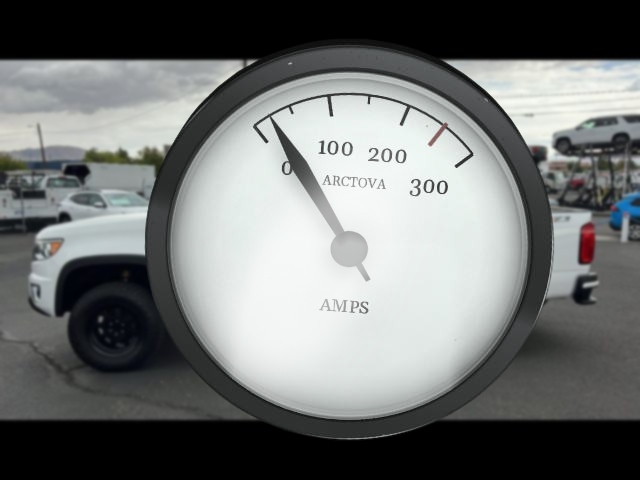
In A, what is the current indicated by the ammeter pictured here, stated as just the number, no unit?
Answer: 25
